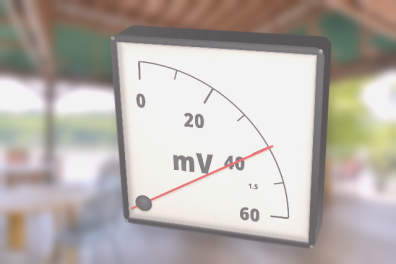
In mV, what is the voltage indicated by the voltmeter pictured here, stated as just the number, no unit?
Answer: 40
